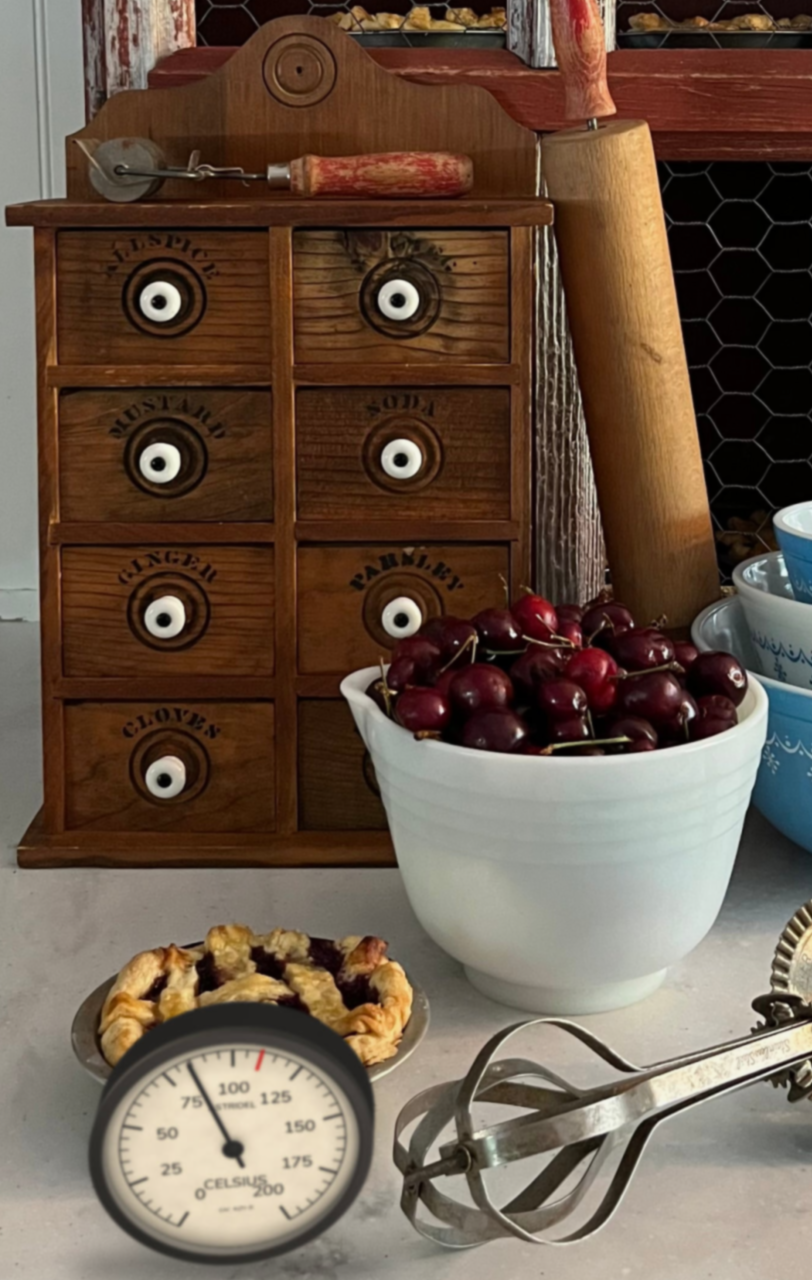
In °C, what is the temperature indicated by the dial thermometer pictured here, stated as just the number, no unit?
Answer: 85
